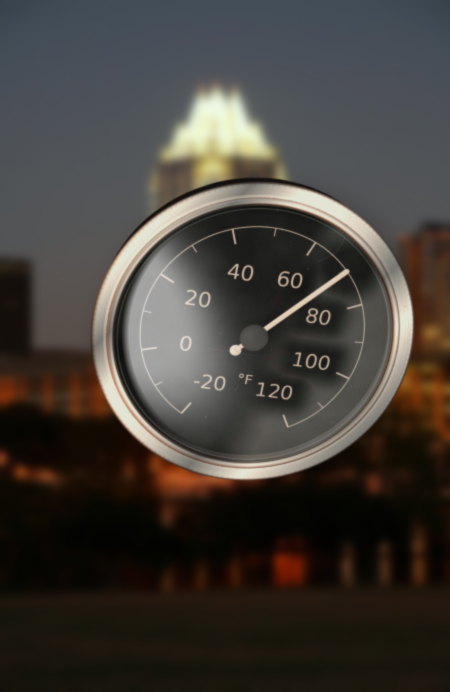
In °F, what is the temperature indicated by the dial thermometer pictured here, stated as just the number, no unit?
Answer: 70
